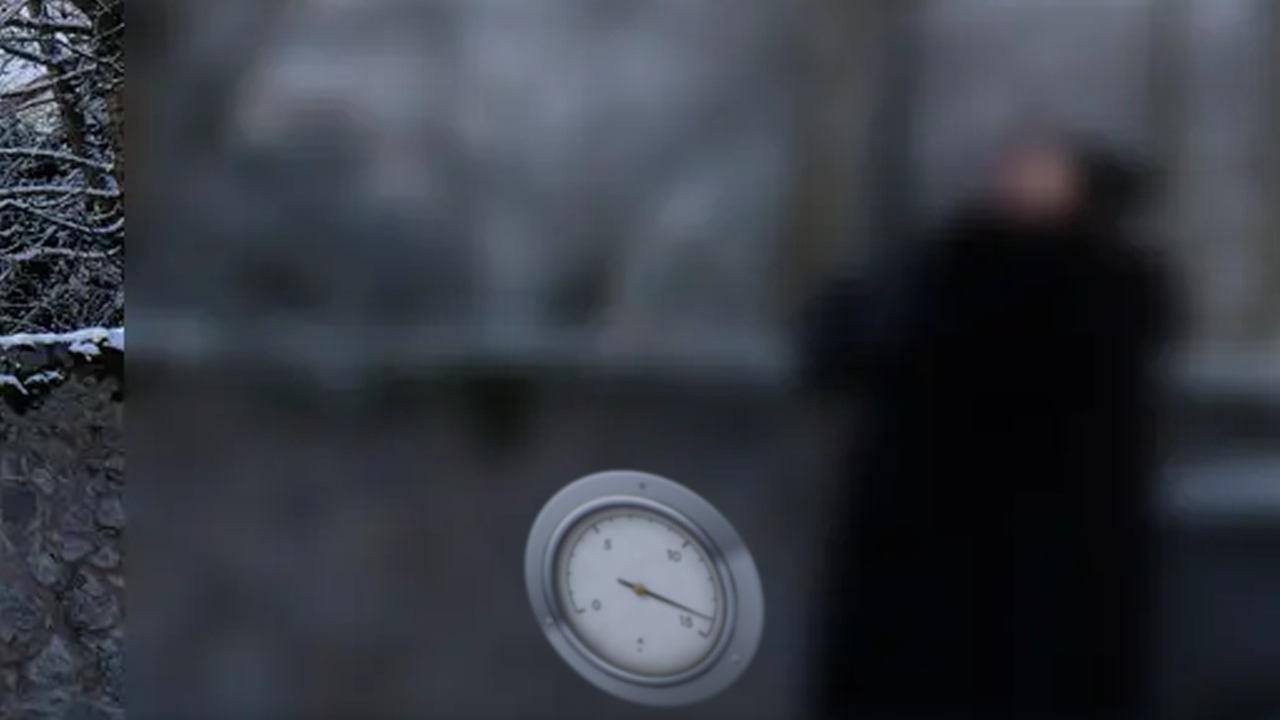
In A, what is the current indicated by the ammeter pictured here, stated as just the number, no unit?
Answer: 14
